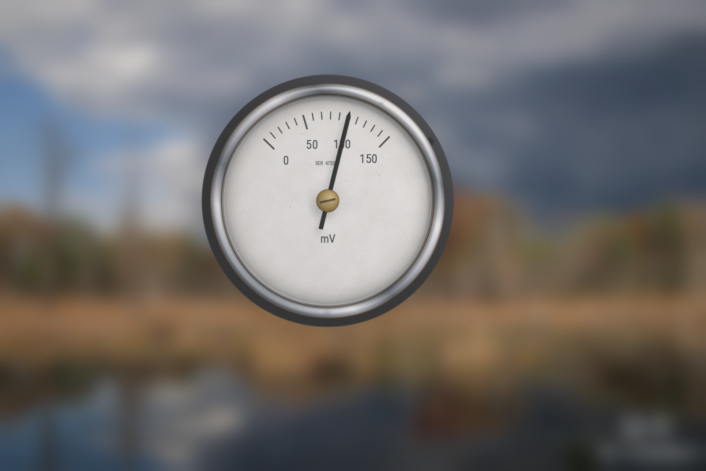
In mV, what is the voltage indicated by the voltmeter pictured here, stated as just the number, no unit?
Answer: 100
